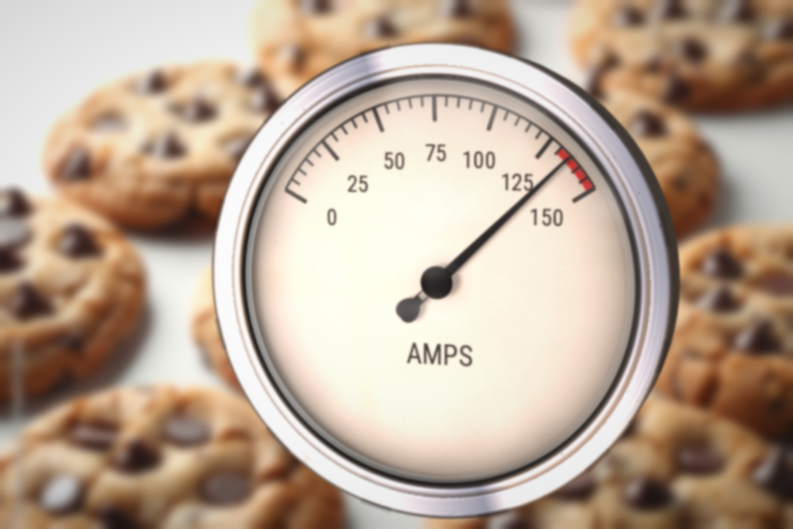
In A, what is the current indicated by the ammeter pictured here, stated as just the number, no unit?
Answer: 135
